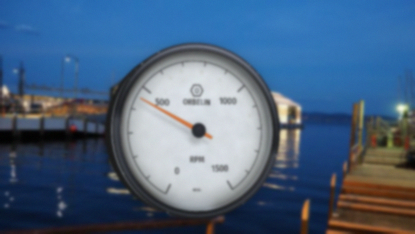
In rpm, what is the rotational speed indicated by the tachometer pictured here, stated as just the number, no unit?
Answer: 450
